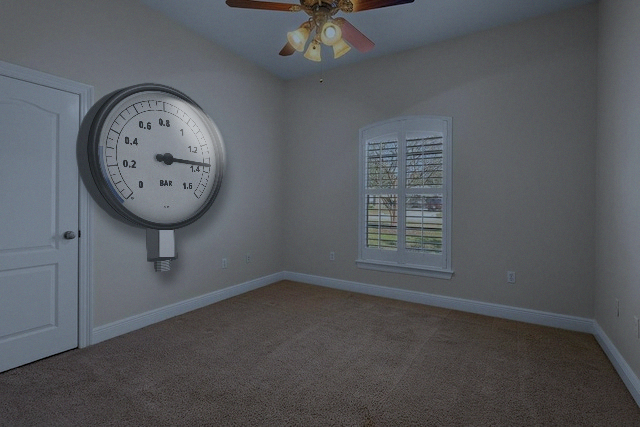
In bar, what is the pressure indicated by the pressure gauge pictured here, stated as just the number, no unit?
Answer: 1.35
